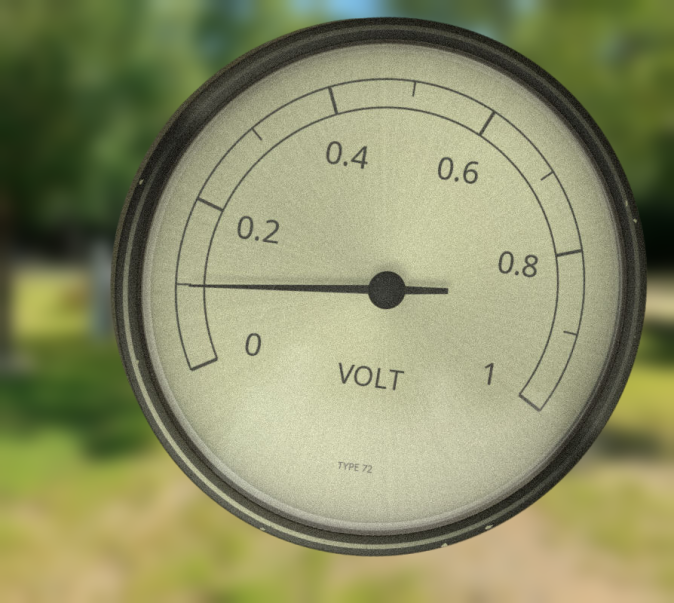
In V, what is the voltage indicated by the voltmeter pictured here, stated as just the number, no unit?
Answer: 0.1
